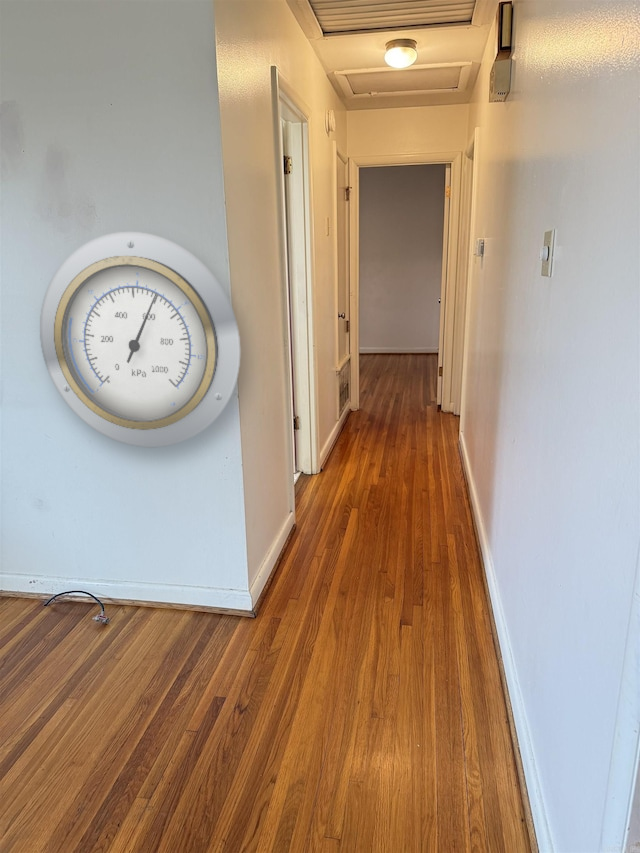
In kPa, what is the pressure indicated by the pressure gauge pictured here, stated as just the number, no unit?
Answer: 600
